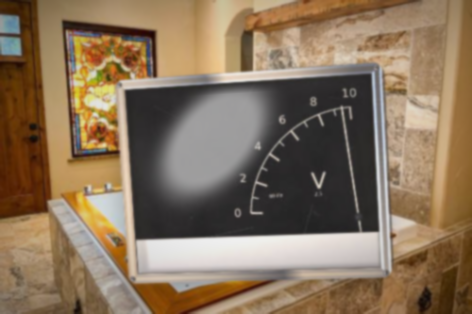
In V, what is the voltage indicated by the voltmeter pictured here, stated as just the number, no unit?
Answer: 9.5
